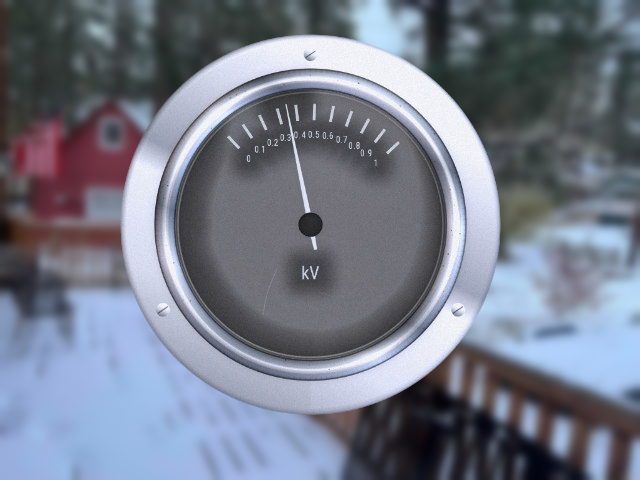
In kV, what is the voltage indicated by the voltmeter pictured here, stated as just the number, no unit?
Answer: 0.35
